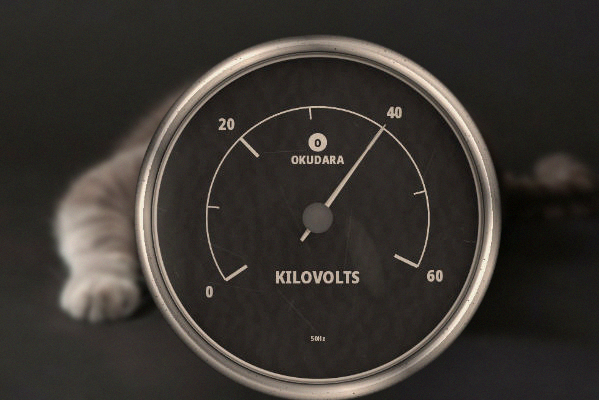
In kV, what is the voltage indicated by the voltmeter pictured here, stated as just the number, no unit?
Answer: 40
